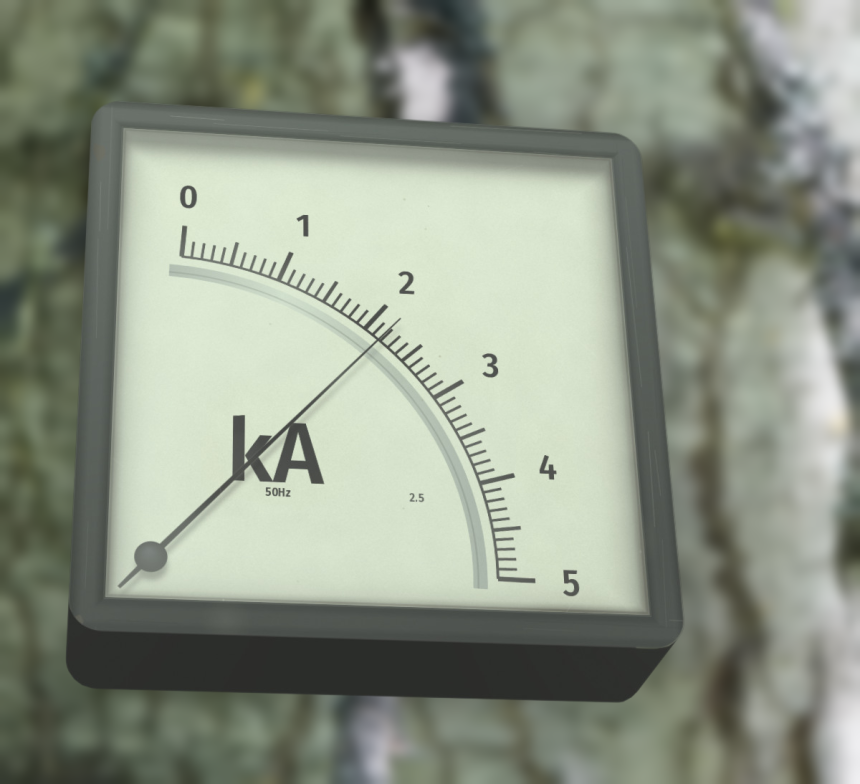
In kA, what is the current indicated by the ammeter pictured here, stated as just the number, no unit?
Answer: 2.2
